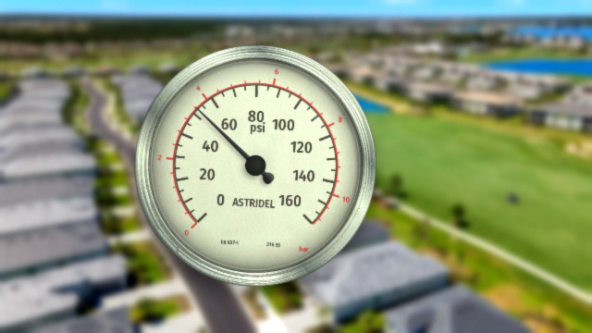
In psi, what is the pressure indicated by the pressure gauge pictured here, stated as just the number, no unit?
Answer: 52.5
